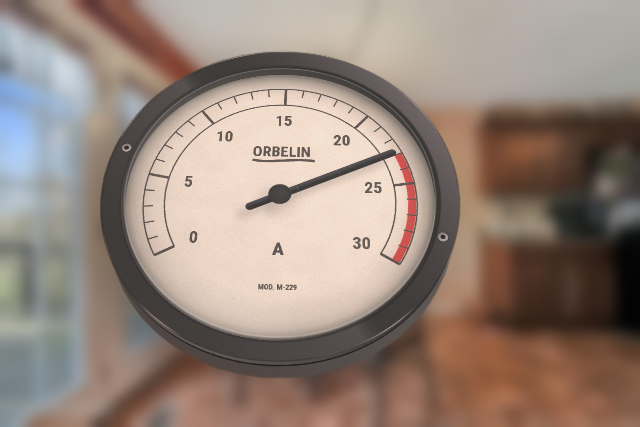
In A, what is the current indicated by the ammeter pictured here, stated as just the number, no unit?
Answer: 23
